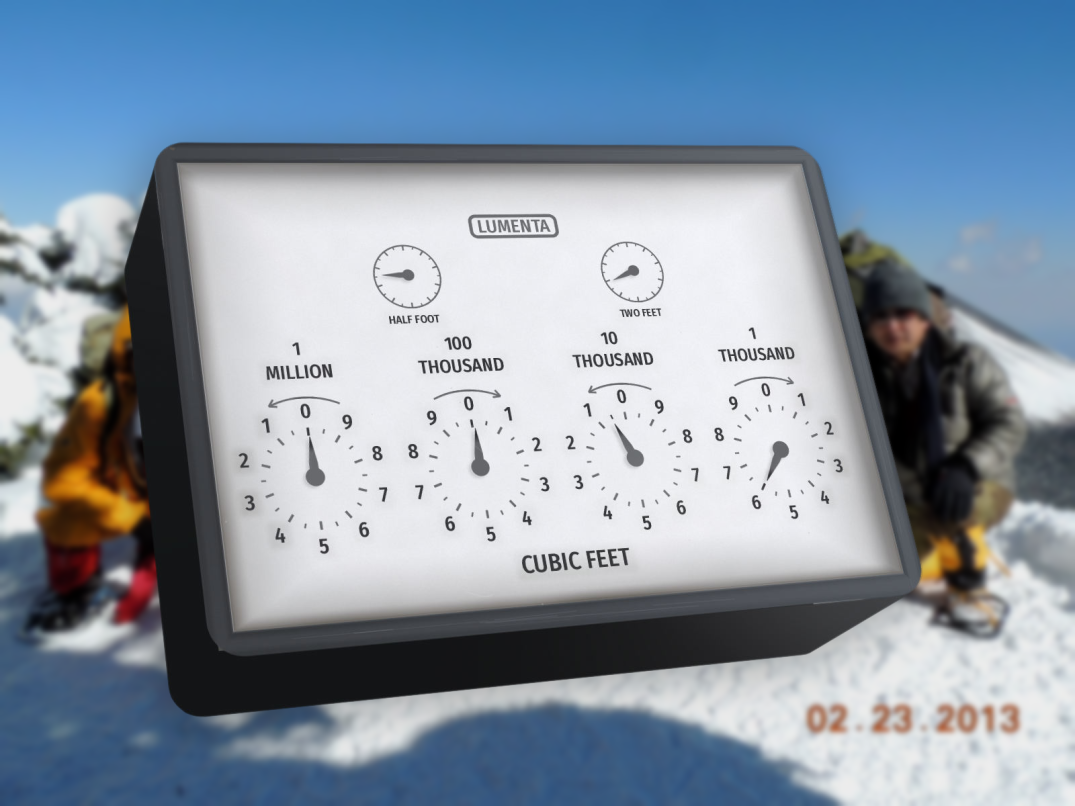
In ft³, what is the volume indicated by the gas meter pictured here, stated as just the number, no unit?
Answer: 600
